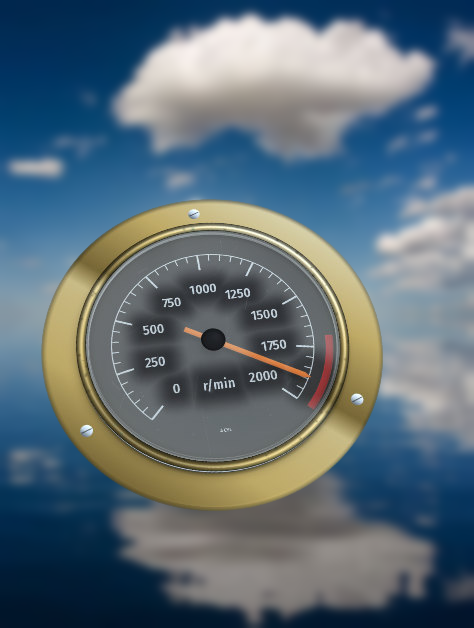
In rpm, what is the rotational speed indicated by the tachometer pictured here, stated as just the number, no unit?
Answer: 1900
